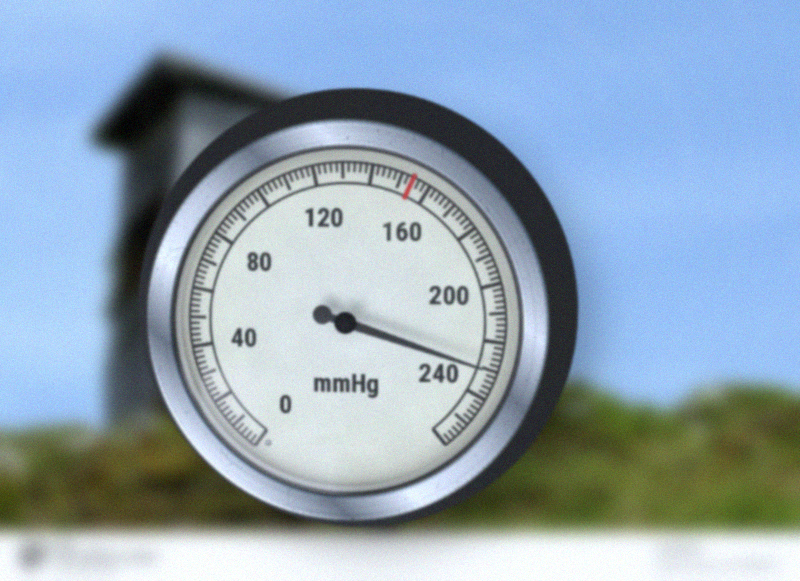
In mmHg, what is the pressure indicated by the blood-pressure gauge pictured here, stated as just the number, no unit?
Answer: 230
